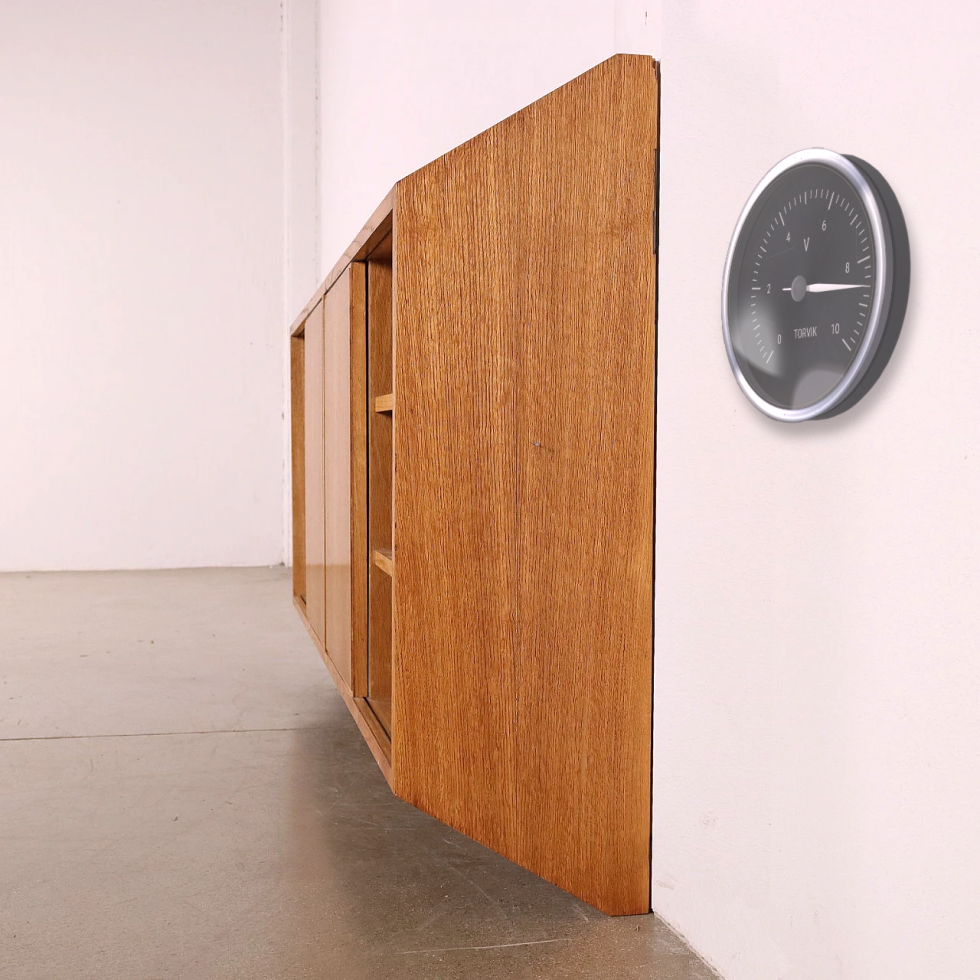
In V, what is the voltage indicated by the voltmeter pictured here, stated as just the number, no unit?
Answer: 8.6
